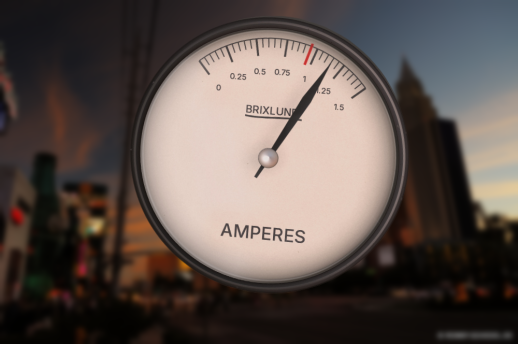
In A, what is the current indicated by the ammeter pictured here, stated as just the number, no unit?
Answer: 1.15
